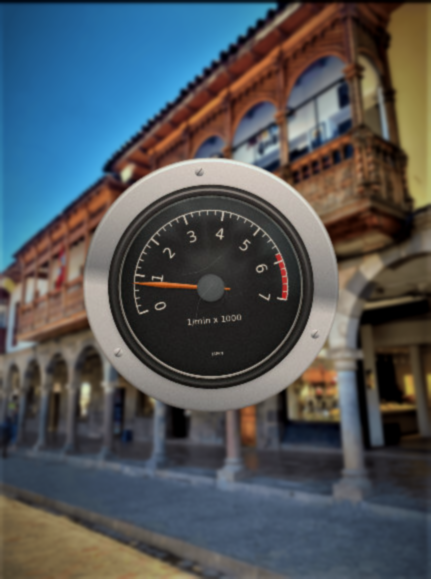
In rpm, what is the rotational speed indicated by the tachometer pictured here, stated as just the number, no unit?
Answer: 800
